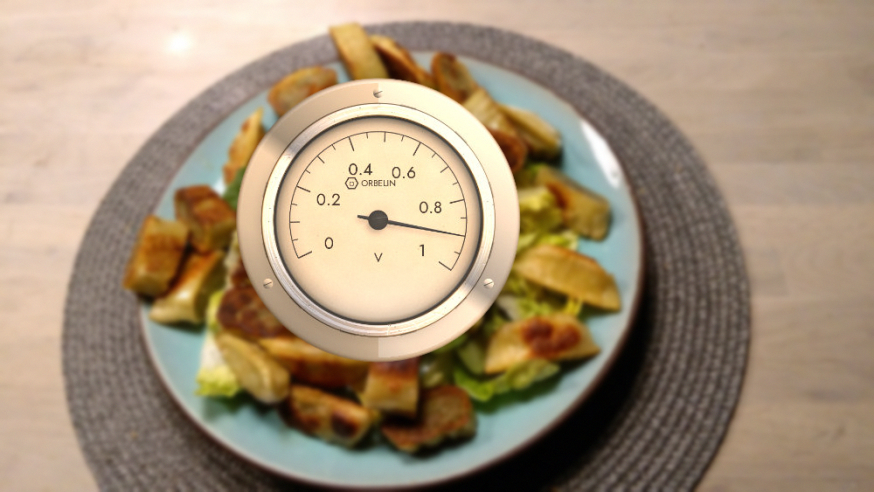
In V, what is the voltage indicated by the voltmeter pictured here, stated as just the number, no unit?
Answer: 0.9
